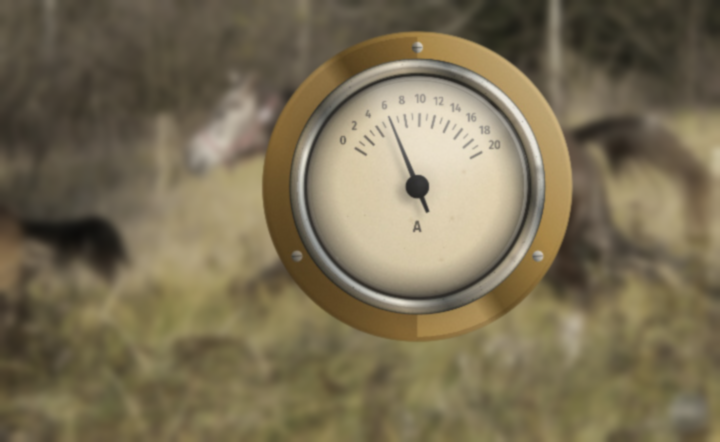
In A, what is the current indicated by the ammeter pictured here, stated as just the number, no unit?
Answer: 6
